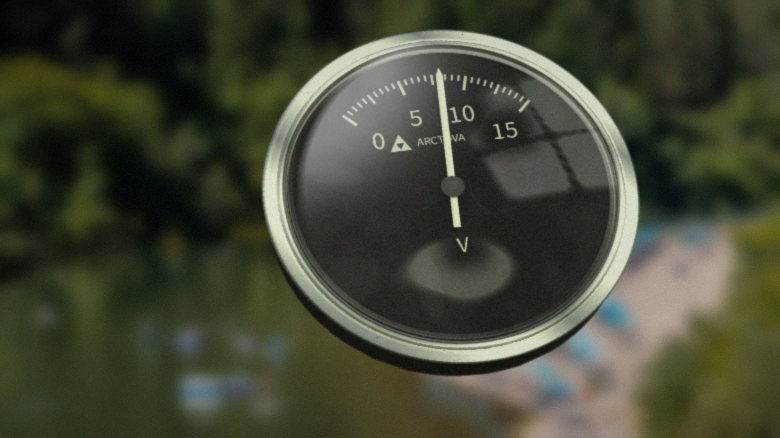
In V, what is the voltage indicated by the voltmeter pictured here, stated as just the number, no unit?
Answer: 8
